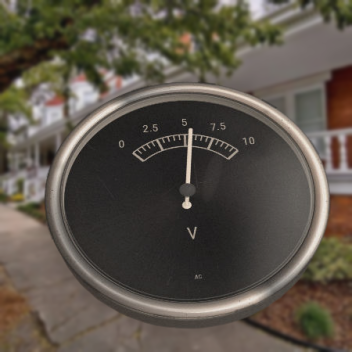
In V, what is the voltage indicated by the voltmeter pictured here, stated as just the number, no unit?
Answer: 5.5
